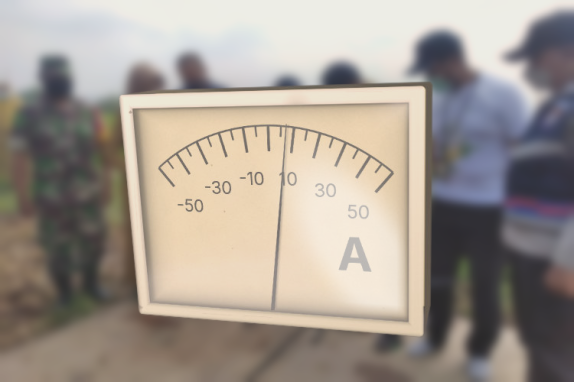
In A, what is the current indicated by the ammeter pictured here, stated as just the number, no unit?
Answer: 7.5
